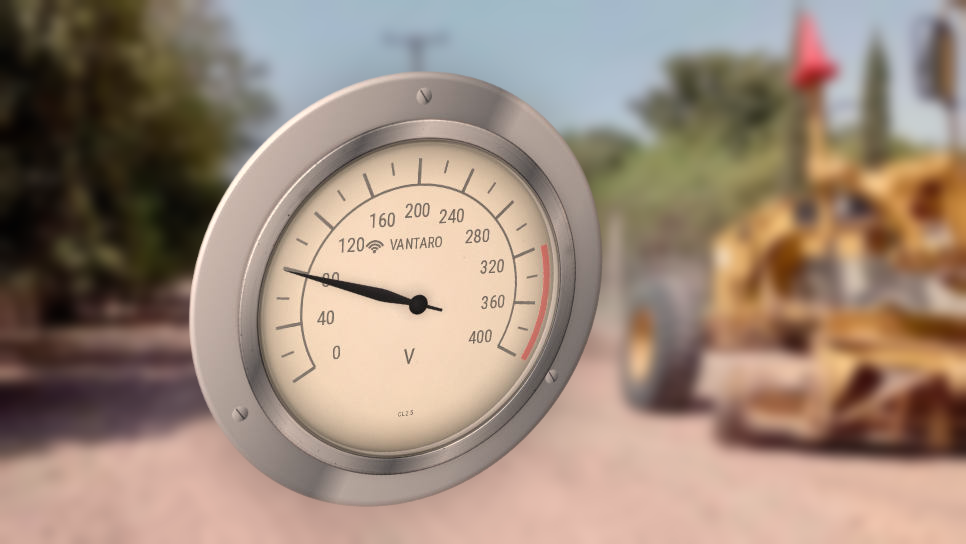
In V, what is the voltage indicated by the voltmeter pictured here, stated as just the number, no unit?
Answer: 80
